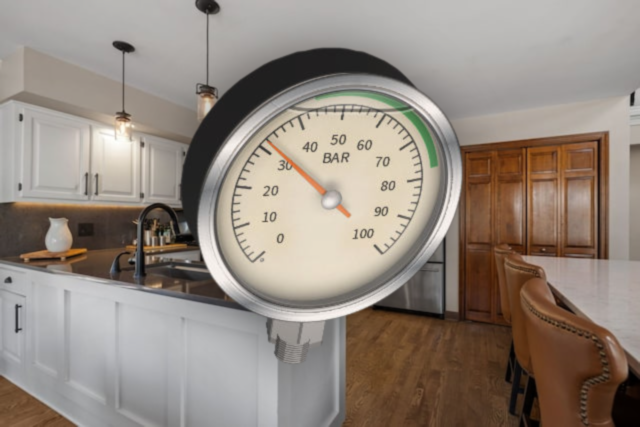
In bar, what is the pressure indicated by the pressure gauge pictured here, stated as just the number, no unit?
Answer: 32
